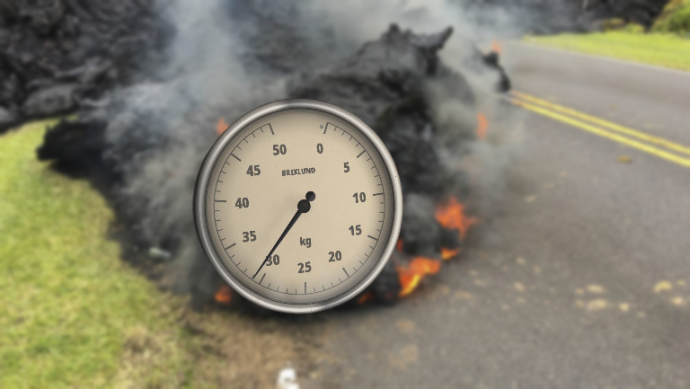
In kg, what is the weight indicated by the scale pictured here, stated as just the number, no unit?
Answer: 31
